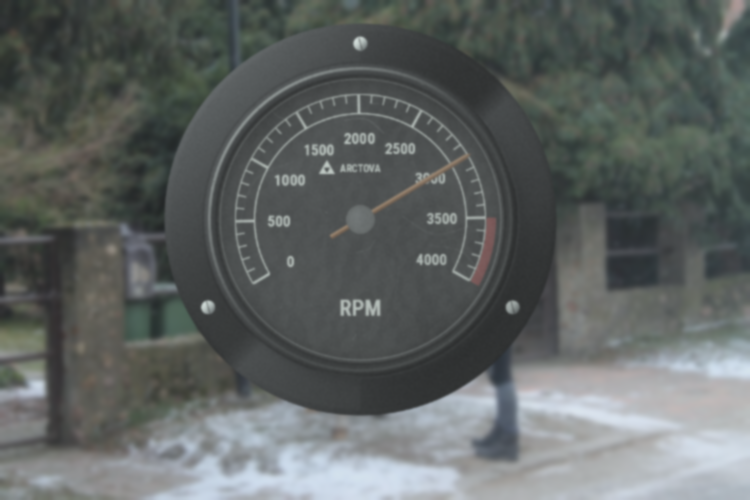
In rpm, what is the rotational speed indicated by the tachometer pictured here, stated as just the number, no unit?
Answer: 3000
